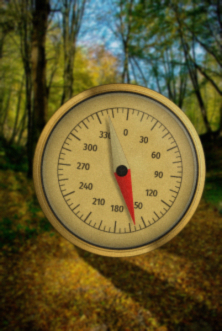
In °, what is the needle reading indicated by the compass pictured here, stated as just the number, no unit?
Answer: 160
